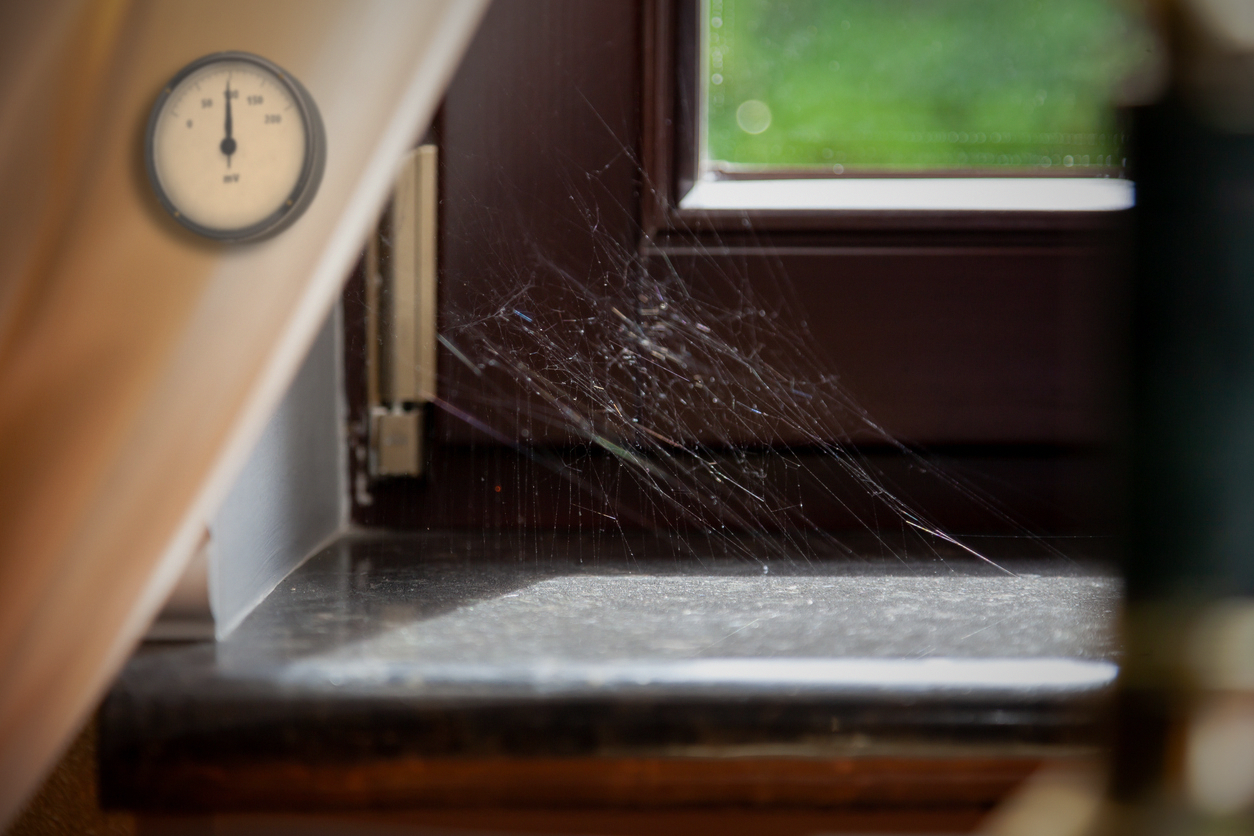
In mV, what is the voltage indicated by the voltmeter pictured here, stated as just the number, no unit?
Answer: 100
